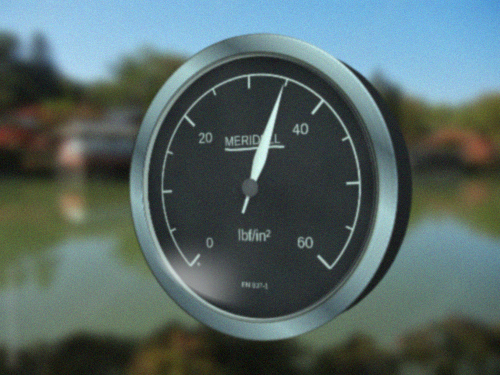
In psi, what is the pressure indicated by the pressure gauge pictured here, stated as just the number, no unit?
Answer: 35
